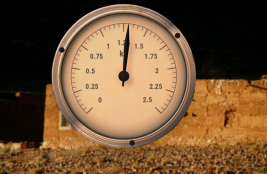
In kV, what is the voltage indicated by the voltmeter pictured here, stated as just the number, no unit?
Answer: 1.3
